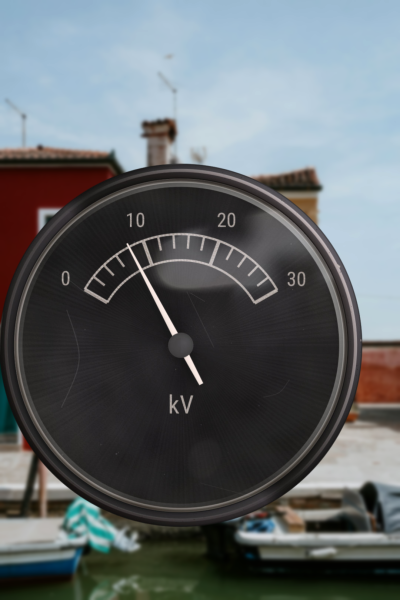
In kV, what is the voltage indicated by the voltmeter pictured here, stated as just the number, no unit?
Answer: 8
